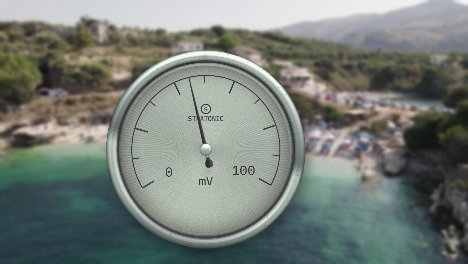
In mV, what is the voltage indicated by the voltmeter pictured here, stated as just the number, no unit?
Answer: 45
